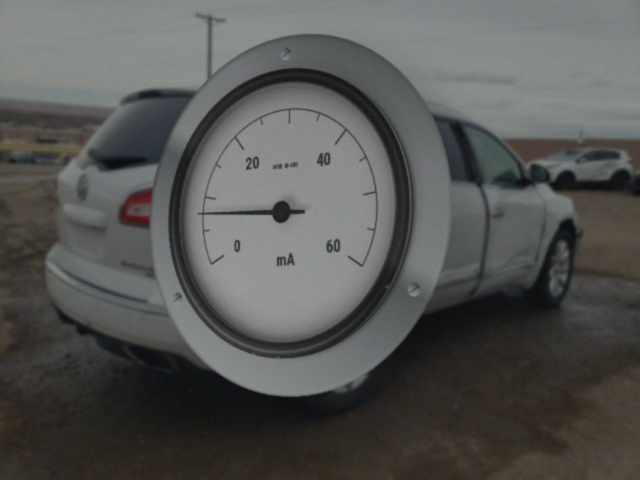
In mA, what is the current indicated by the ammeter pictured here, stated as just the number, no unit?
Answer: 7.5
